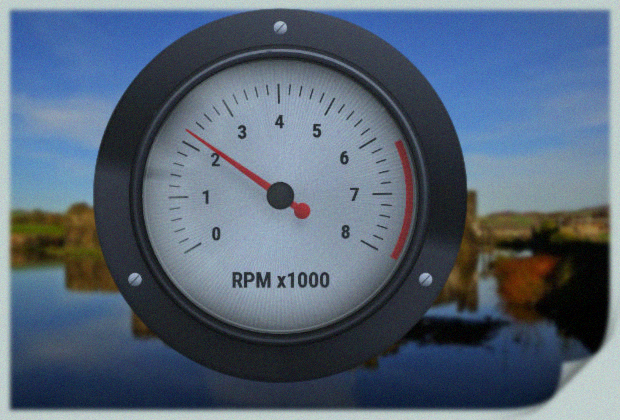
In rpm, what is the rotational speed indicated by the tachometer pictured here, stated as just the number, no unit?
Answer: 2200
